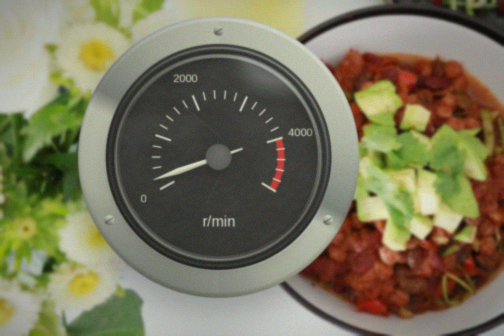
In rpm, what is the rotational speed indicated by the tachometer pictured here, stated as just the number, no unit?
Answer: 200
